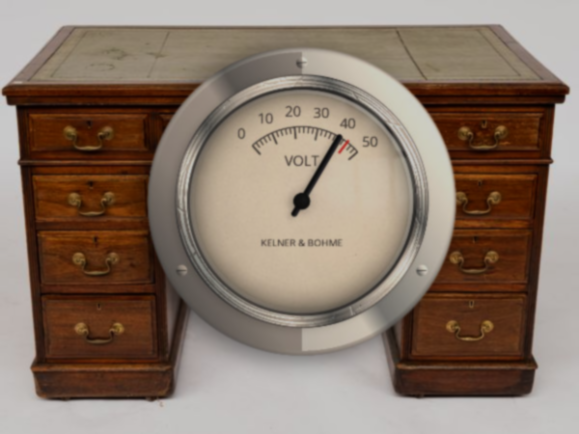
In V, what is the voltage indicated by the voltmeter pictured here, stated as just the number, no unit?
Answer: 40
